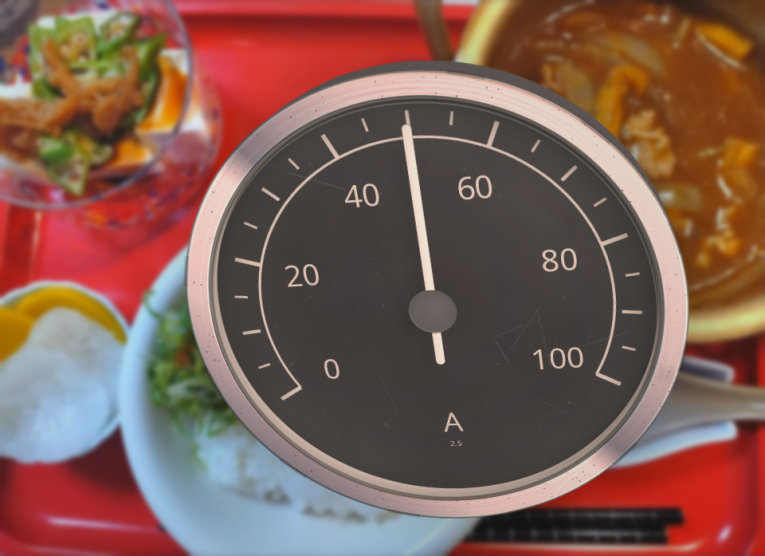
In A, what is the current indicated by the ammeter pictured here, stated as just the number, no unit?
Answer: 50
